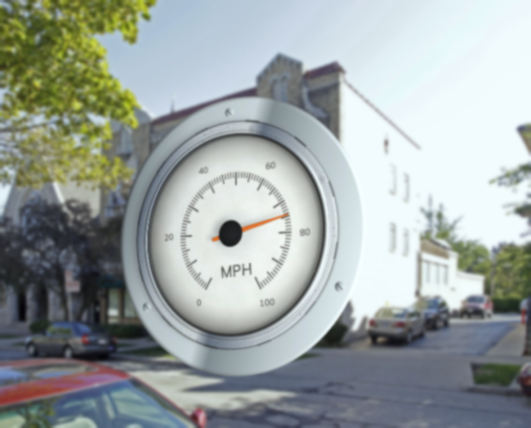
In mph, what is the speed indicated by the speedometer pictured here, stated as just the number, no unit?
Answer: 75
